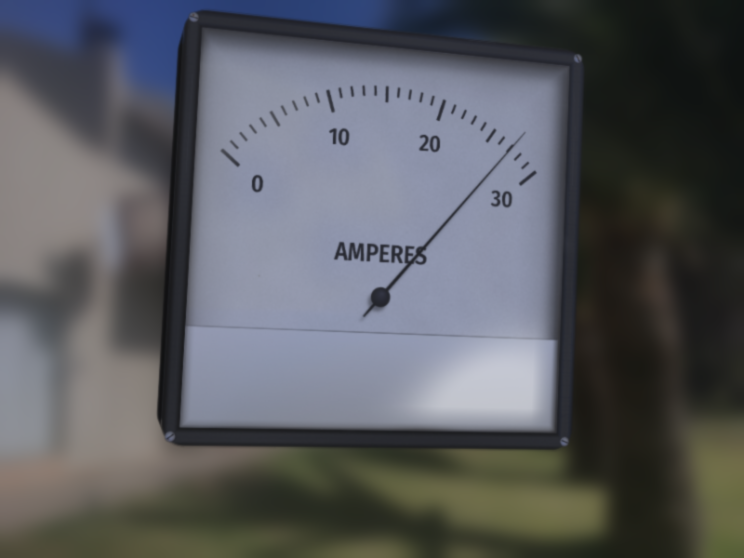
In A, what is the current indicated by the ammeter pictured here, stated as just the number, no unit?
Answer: 27
